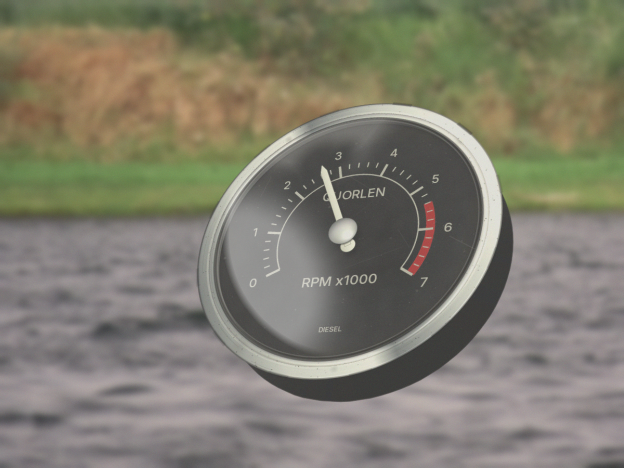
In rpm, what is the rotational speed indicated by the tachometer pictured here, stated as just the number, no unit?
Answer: 2700
